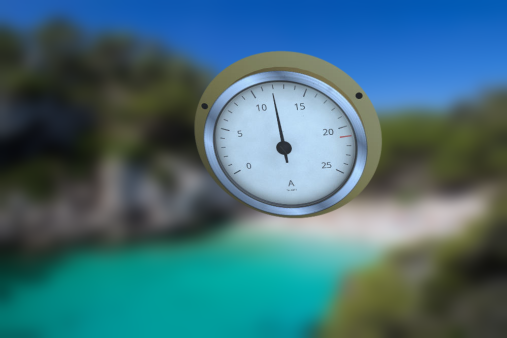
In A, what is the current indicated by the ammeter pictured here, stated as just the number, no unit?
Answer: 12
